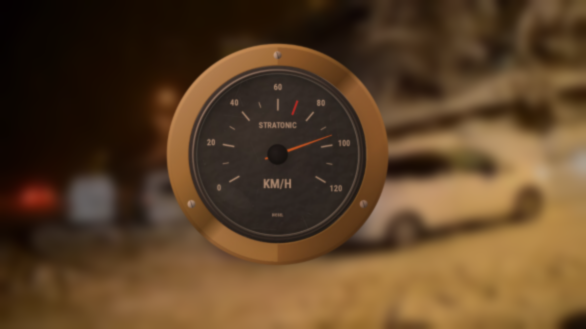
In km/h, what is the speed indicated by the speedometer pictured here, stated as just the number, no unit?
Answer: 95
